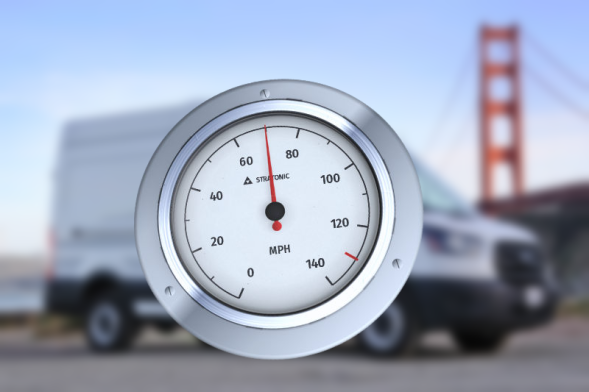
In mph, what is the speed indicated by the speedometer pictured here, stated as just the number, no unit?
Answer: 70
